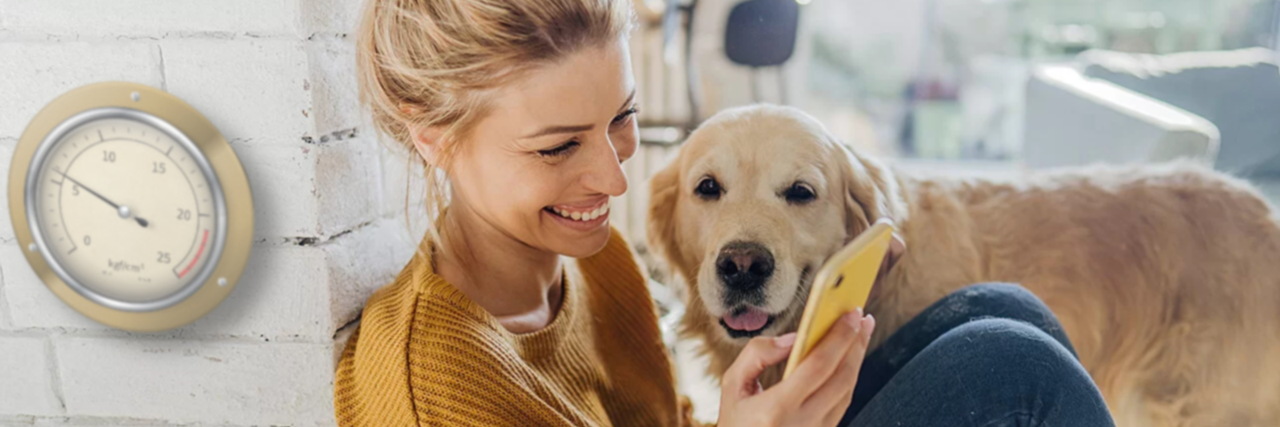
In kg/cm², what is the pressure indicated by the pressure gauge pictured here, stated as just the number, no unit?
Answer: 6
